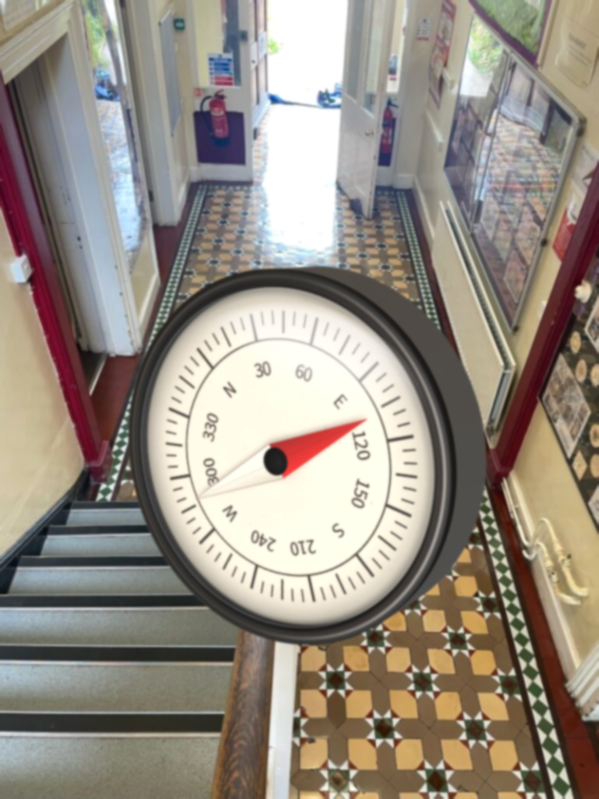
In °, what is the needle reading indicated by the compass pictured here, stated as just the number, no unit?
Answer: 107.5
